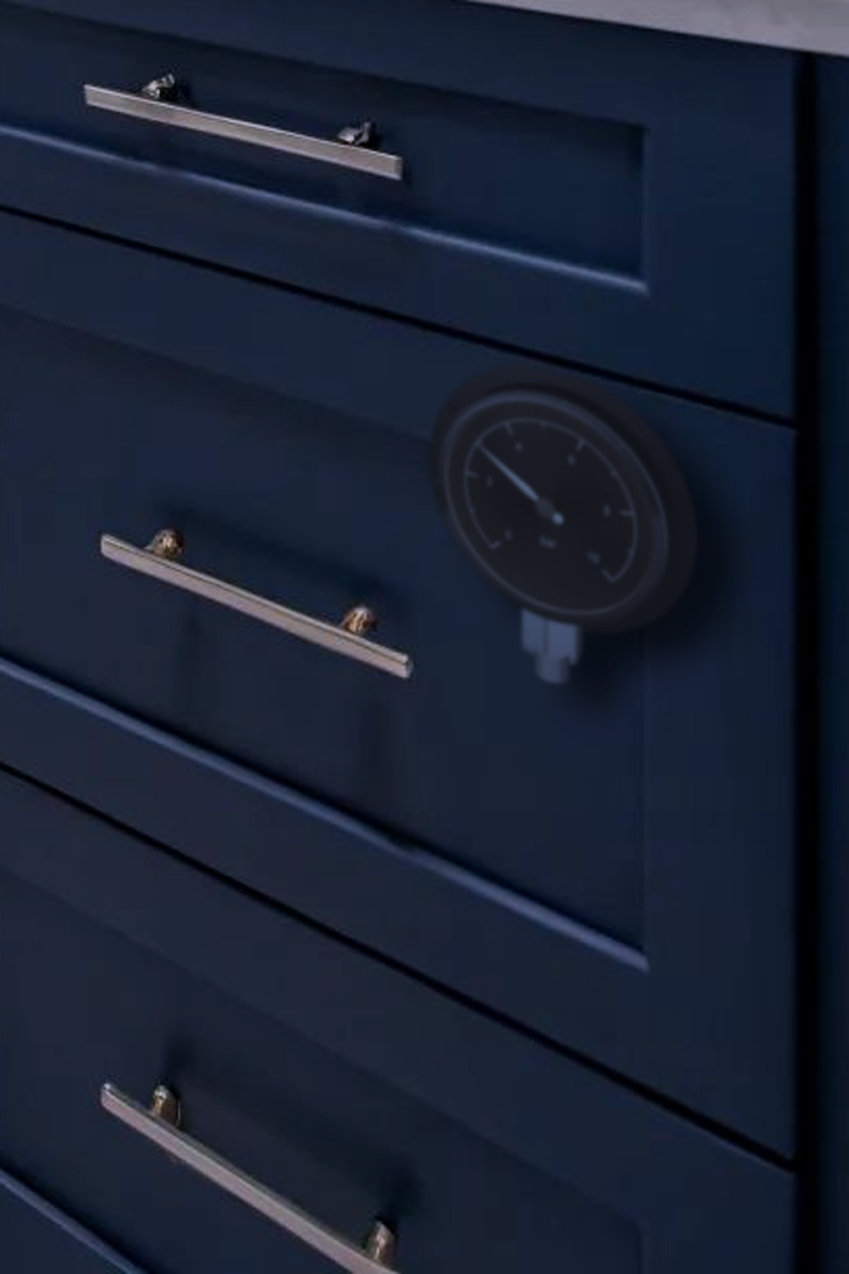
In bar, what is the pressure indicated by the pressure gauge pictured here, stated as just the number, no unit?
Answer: 3
